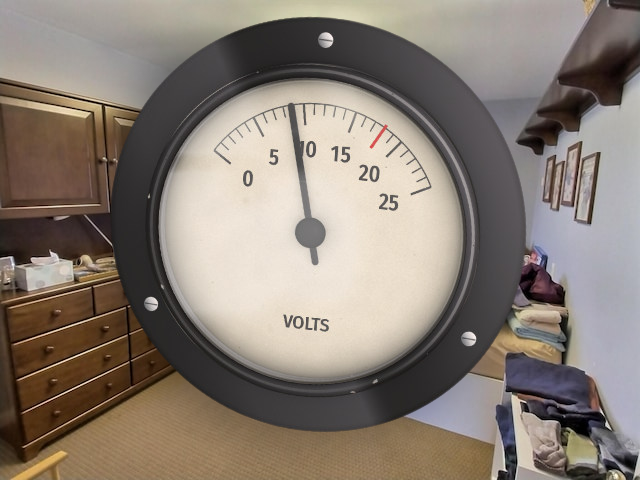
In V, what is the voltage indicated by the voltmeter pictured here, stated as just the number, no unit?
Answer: 9
